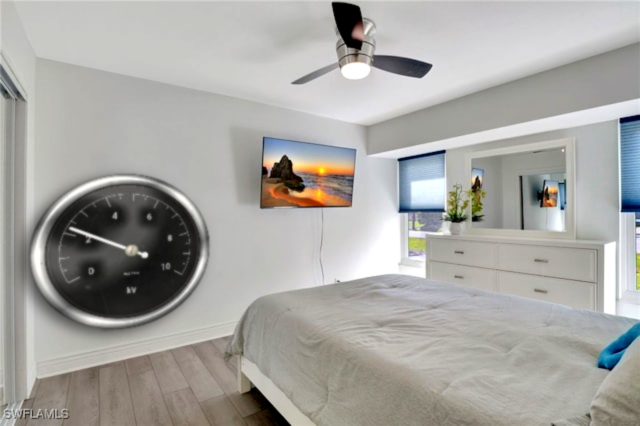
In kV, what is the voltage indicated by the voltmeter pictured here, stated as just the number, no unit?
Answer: 2.25
